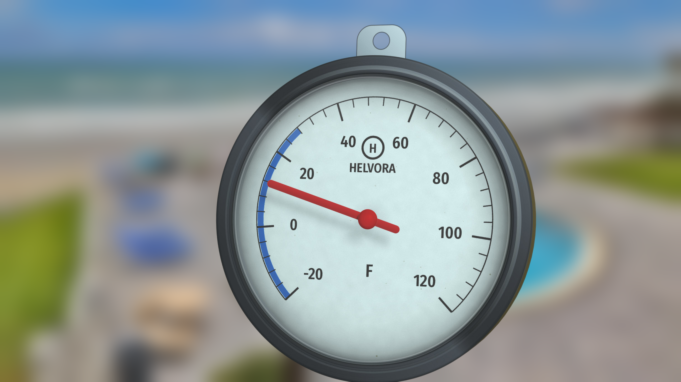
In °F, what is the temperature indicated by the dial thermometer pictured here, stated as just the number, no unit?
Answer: 12
